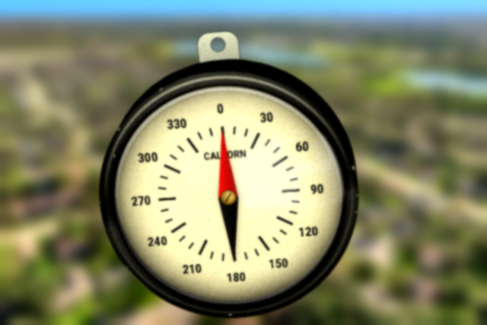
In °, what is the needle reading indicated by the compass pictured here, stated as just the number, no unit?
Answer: 0
